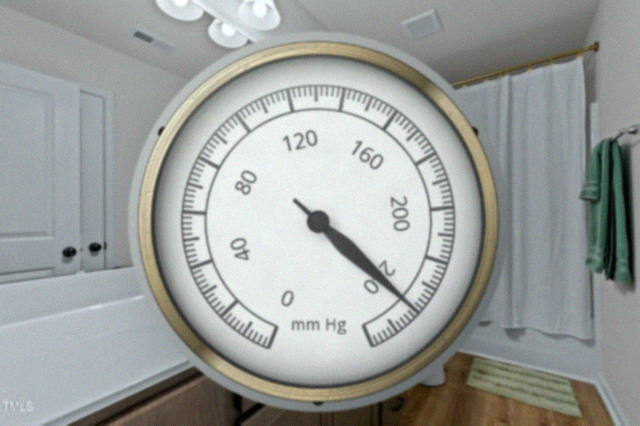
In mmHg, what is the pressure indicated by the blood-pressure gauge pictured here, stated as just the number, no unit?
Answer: 240
